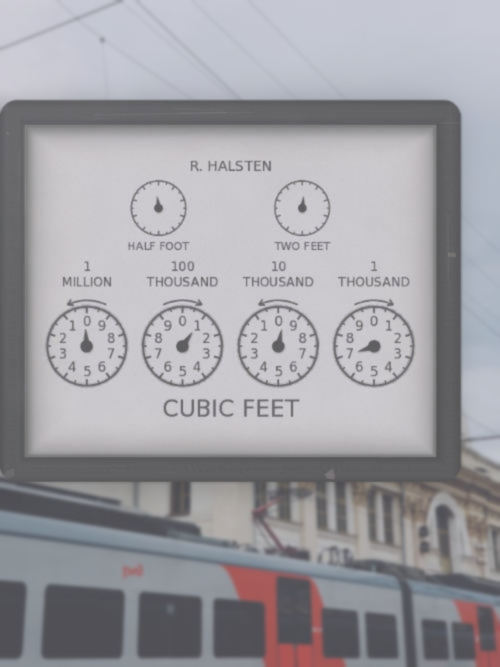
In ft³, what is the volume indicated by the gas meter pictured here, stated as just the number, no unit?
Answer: 9700
